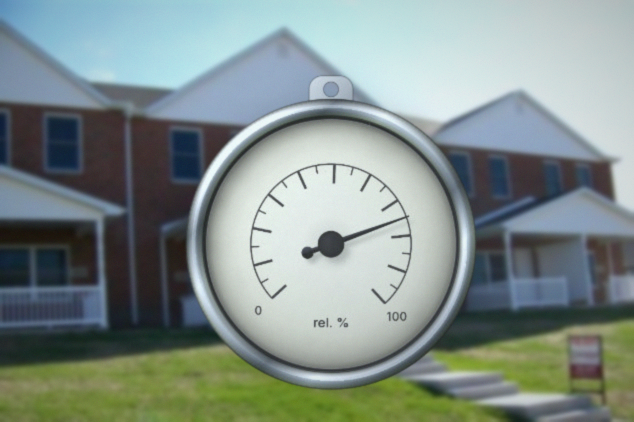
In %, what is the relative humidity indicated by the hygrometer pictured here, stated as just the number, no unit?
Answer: 75
